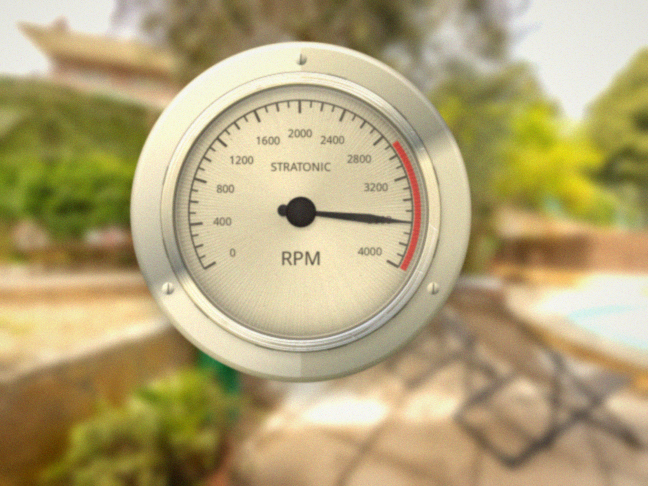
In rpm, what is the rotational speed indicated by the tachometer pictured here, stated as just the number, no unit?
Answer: 3600
